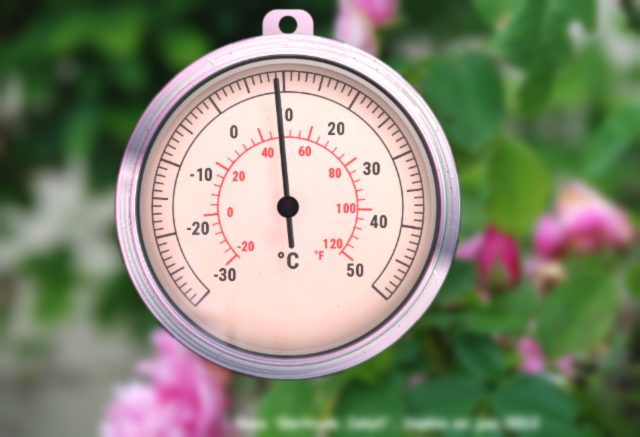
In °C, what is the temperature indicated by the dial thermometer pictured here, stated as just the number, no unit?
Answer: 9
